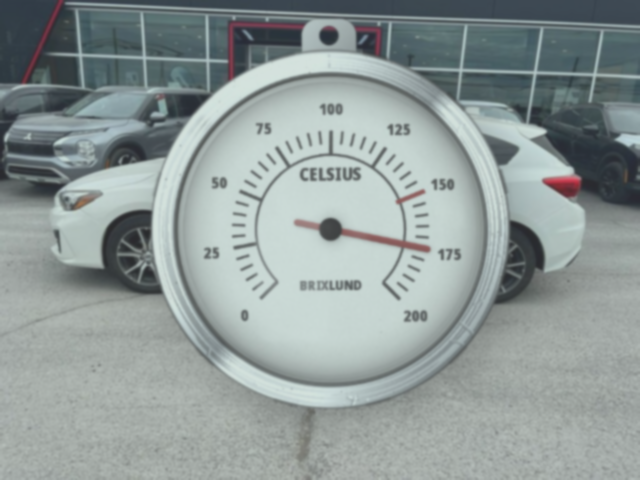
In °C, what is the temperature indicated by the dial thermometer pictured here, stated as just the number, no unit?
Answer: 175
